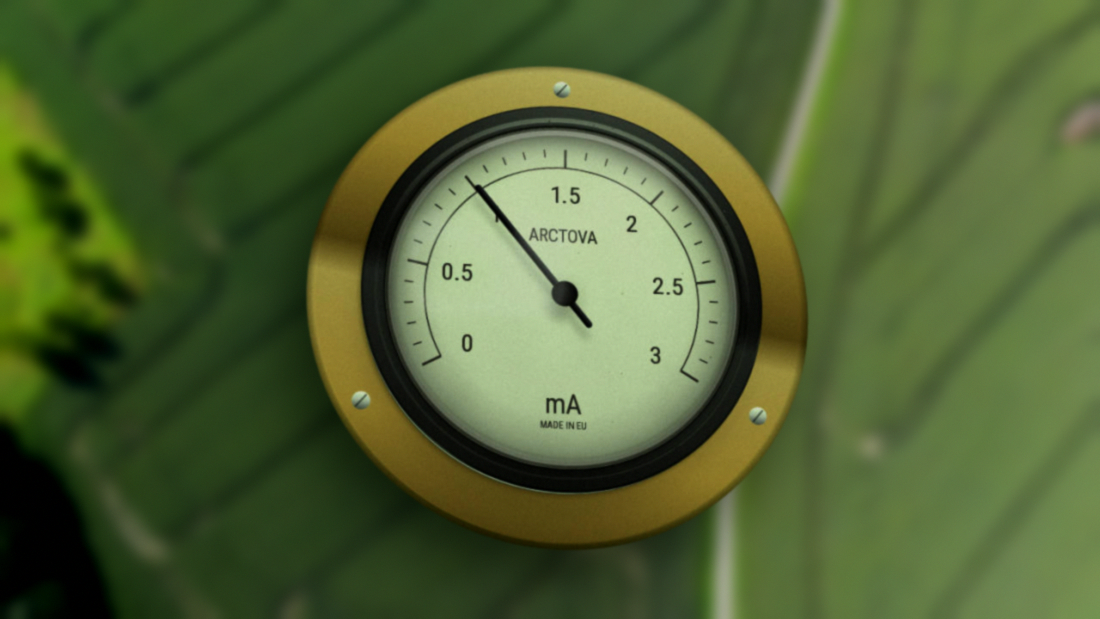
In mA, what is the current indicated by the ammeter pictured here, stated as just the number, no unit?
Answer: 1
